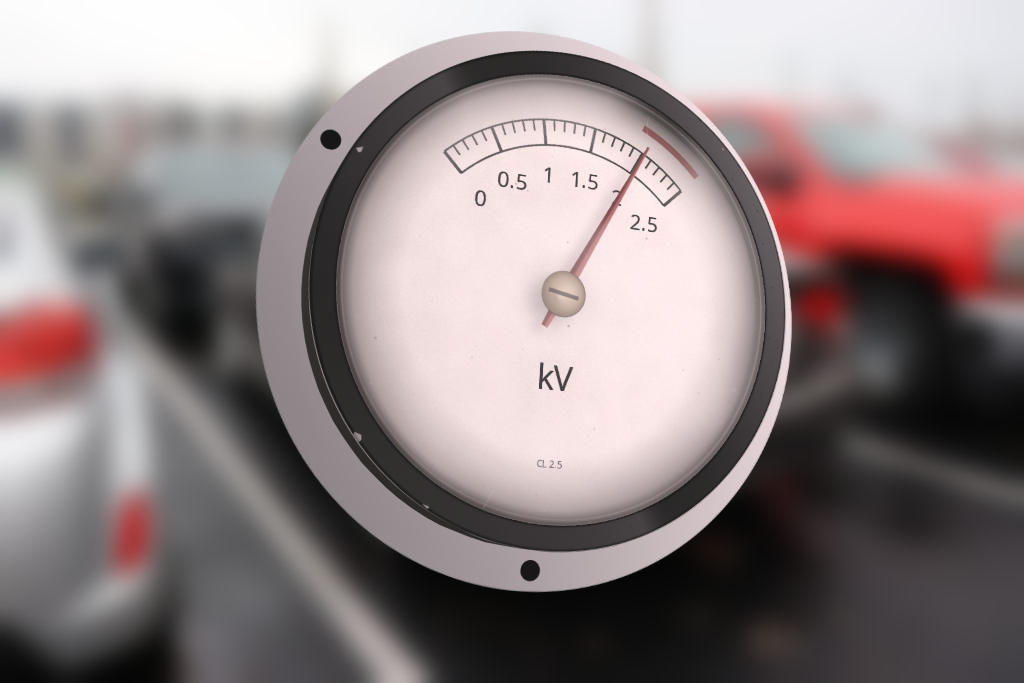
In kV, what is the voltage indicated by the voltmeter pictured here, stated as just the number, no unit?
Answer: 2
